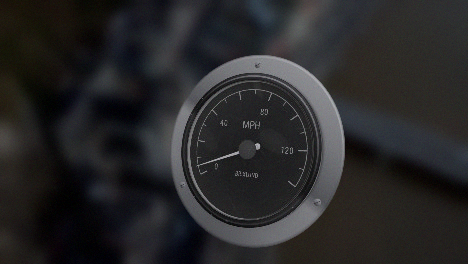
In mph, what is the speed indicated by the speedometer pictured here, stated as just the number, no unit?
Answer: 5
